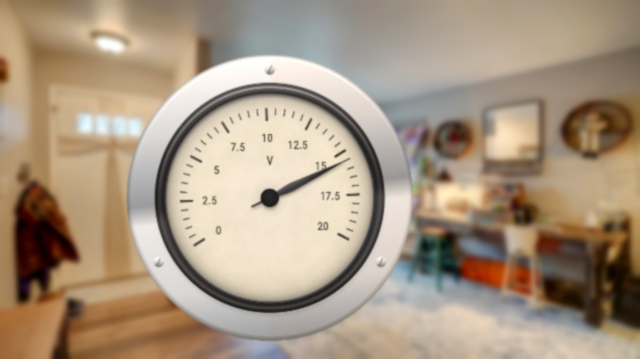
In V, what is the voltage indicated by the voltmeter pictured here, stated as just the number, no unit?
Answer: 15.5
